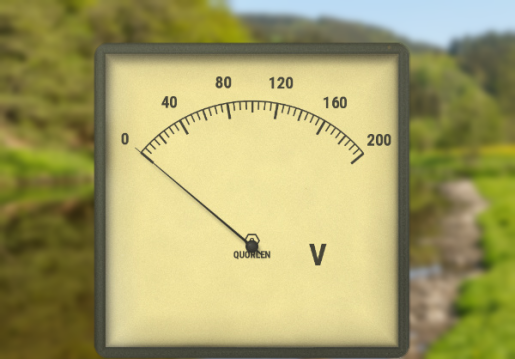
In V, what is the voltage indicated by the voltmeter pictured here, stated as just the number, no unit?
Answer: 0
